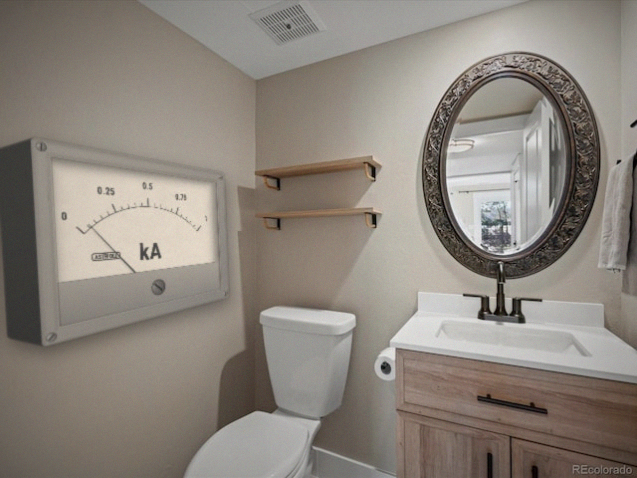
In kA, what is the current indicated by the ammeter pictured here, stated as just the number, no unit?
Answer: 0.05
